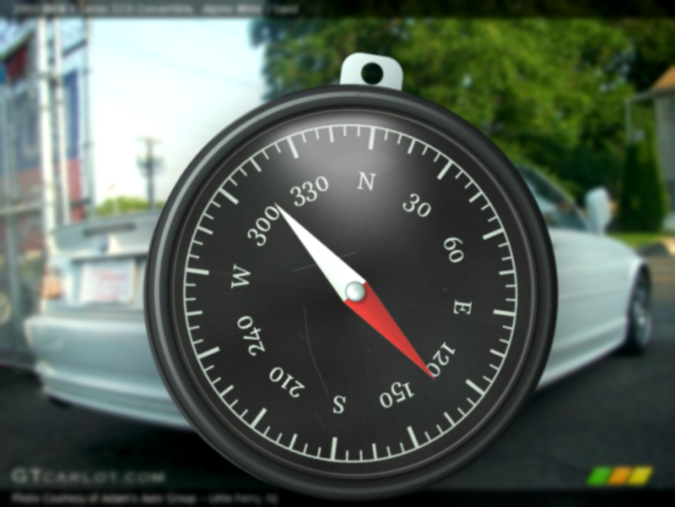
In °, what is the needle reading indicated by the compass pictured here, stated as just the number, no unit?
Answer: 130
